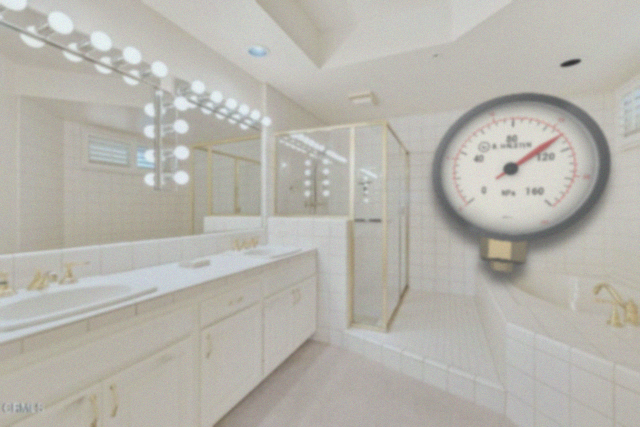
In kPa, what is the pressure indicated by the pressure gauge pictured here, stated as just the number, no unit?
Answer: 110
